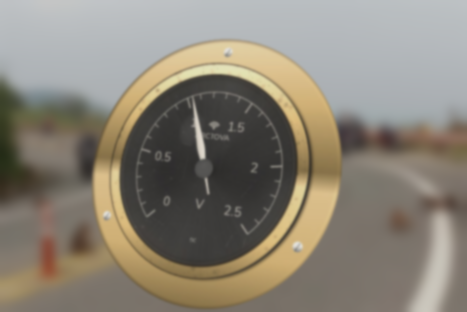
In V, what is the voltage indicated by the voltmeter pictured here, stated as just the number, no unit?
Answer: 1.05
